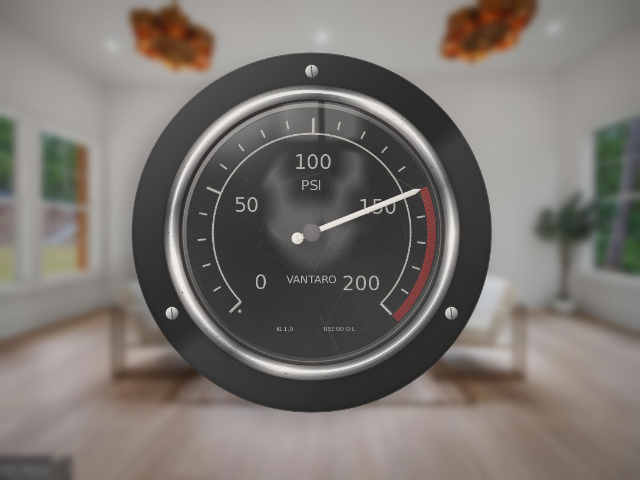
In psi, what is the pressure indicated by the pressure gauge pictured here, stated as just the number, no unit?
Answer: 150
